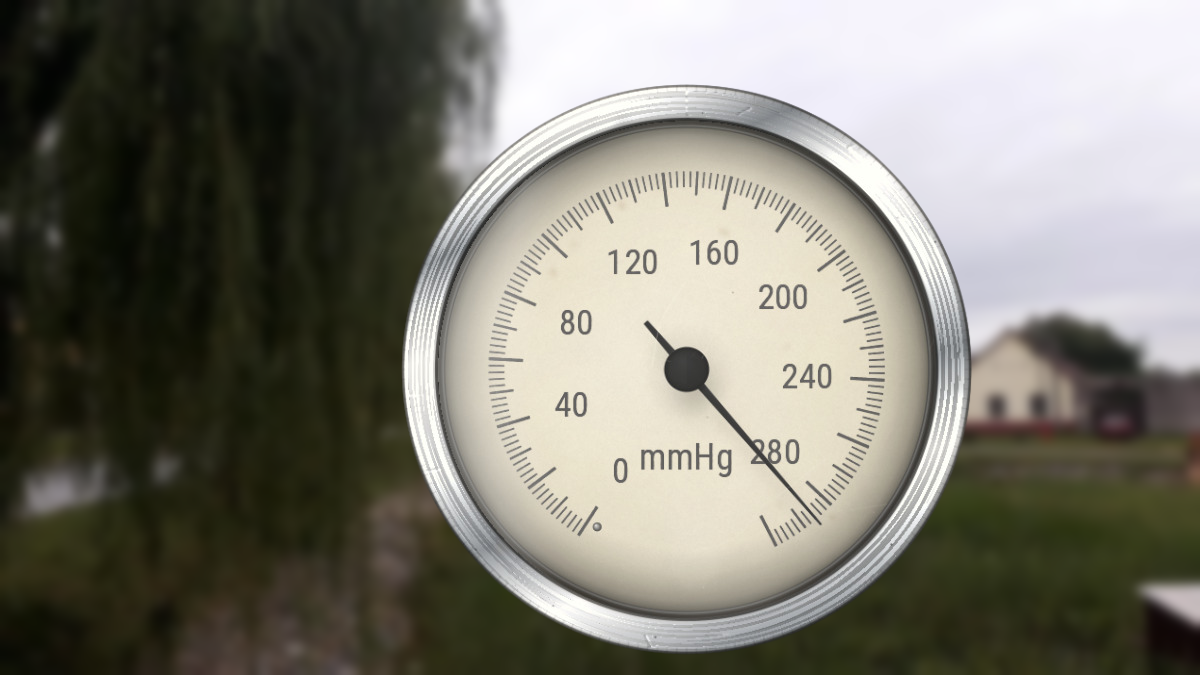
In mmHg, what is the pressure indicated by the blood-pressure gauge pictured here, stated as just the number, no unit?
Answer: 286
